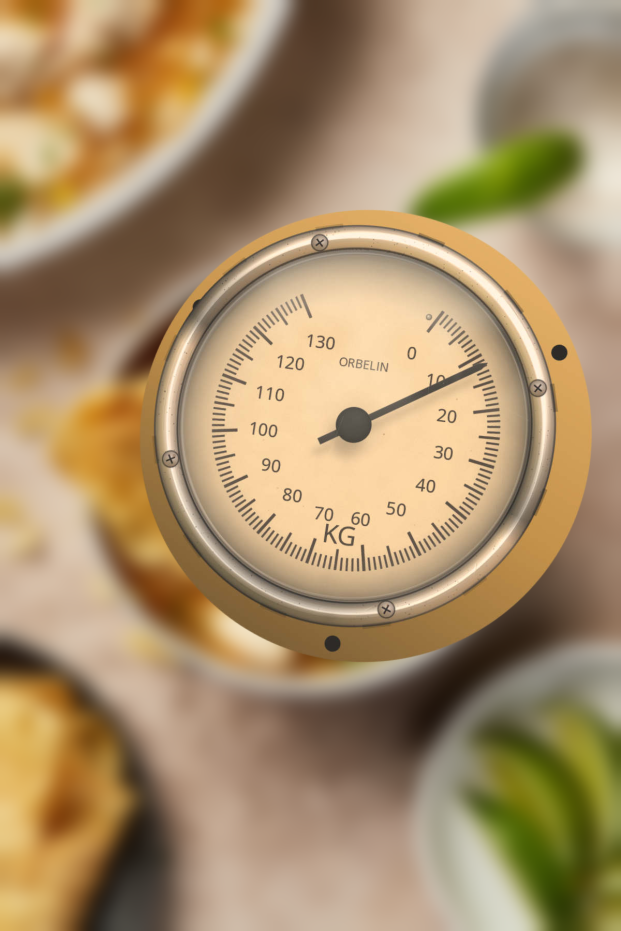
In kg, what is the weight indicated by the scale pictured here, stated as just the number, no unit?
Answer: 12
